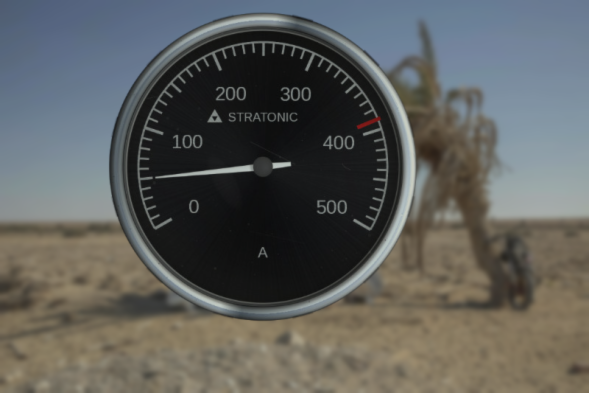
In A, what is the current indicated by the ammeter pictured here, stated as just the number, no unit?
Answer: 50
